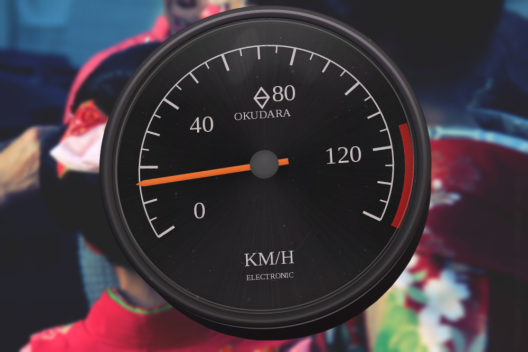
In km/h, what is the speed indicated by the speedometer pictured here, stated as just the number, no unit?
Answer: 15
